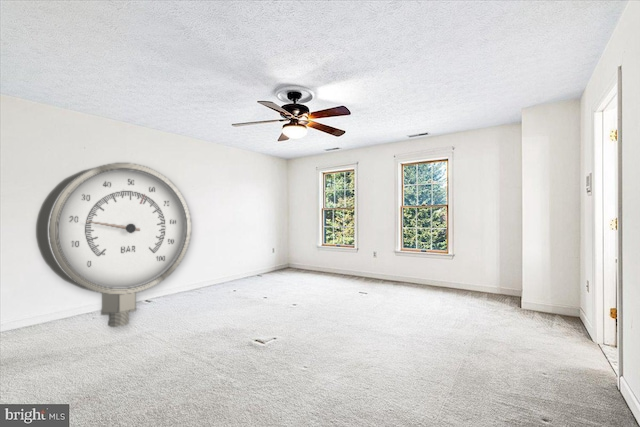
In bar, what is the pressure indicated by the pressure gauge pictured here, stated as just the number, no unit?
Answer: 20
